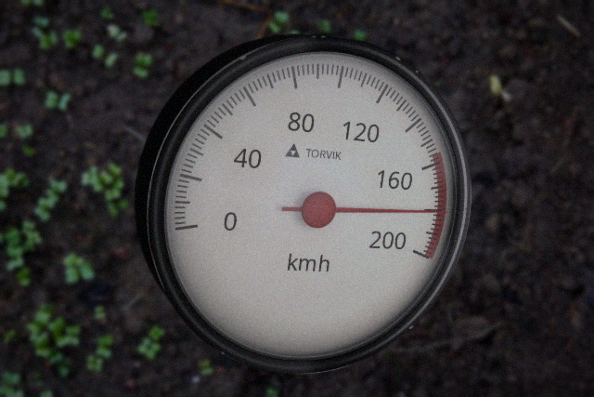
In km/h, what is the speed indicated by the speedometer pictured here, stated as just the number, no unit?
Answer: 180
